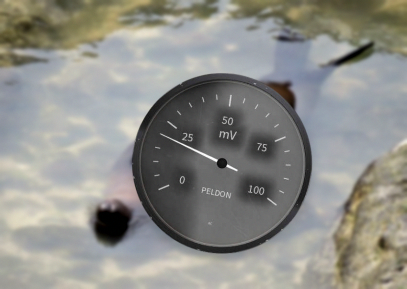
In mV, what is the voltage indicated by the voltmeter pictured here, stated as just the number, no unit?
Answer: 20
